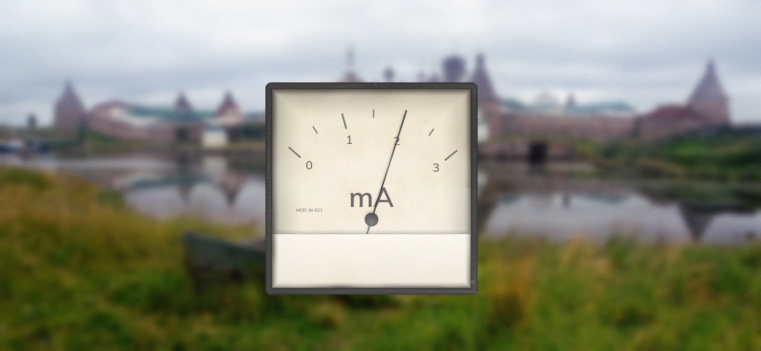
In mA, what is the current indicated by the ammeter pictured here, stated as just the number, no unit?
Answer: 2
